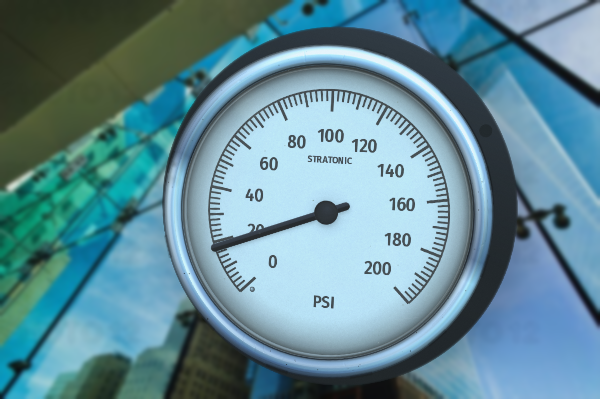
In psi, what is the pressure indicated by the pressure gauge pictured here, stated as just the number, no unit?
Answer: 18
